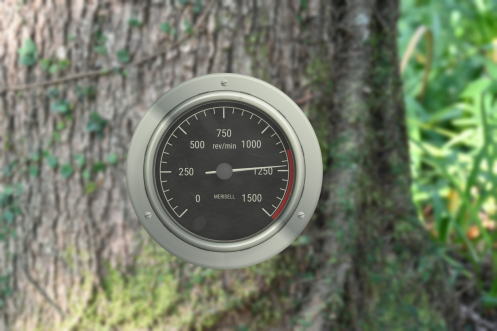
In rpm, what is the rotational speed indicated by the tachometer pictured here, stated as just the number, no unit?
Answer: 1225
